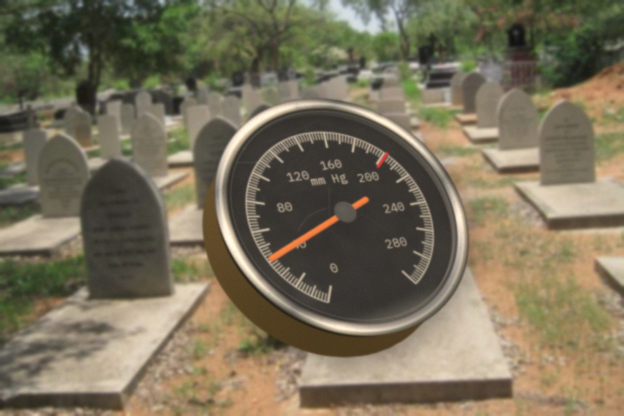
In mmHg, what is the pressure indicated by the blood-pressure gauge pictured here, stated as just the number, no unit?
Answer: 40
